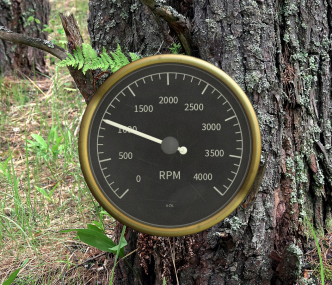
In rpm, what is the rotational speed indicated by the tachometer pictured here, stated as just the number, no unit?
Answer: 1000
